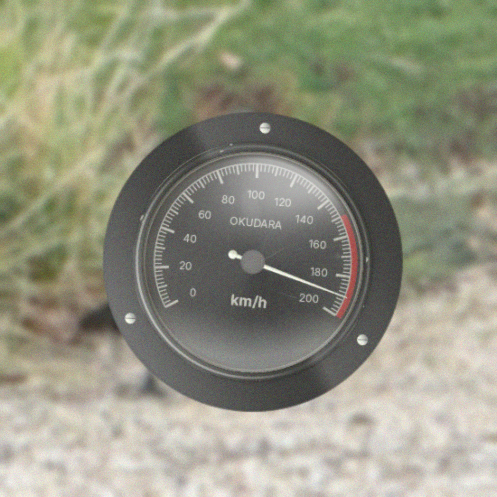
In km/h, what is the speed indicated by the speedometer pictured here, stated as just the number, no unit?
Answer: 190
